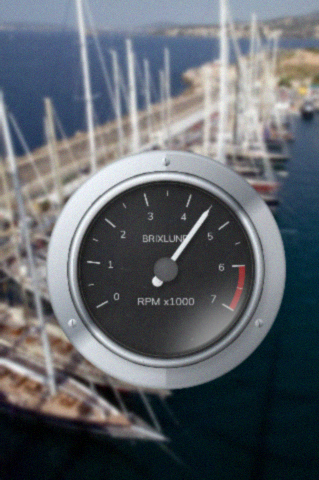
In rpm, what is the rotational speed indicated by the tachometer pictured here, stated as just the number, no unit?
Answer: 4500
